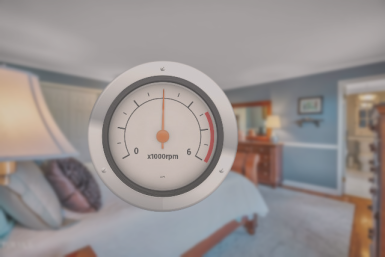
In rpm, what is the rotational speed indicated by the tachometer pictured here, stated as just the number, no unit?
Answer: 3000
